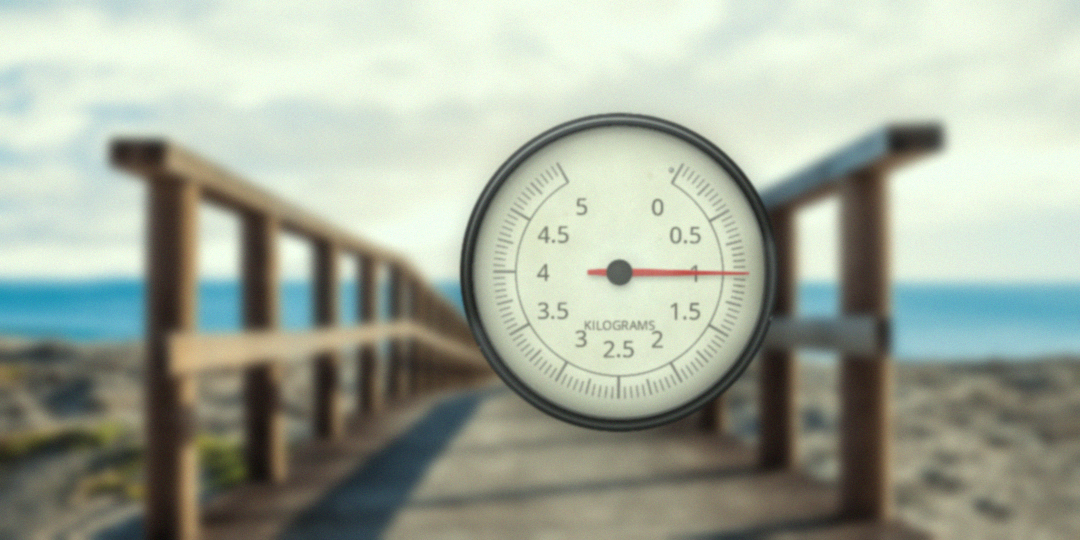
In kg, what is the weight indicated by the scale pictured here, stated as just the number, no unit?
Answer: 1
